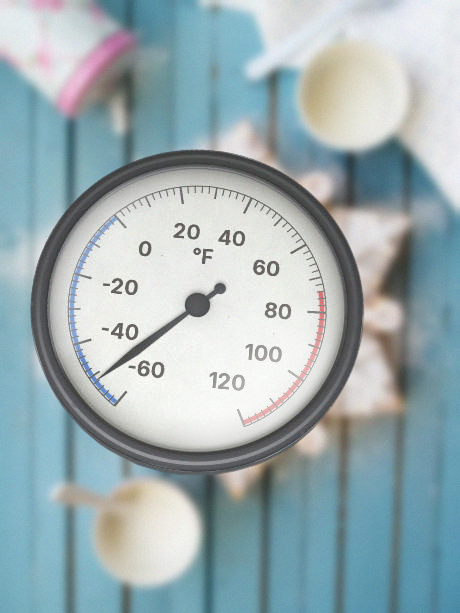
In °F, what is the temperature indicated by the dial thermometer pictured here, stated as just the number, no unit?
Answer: -52
